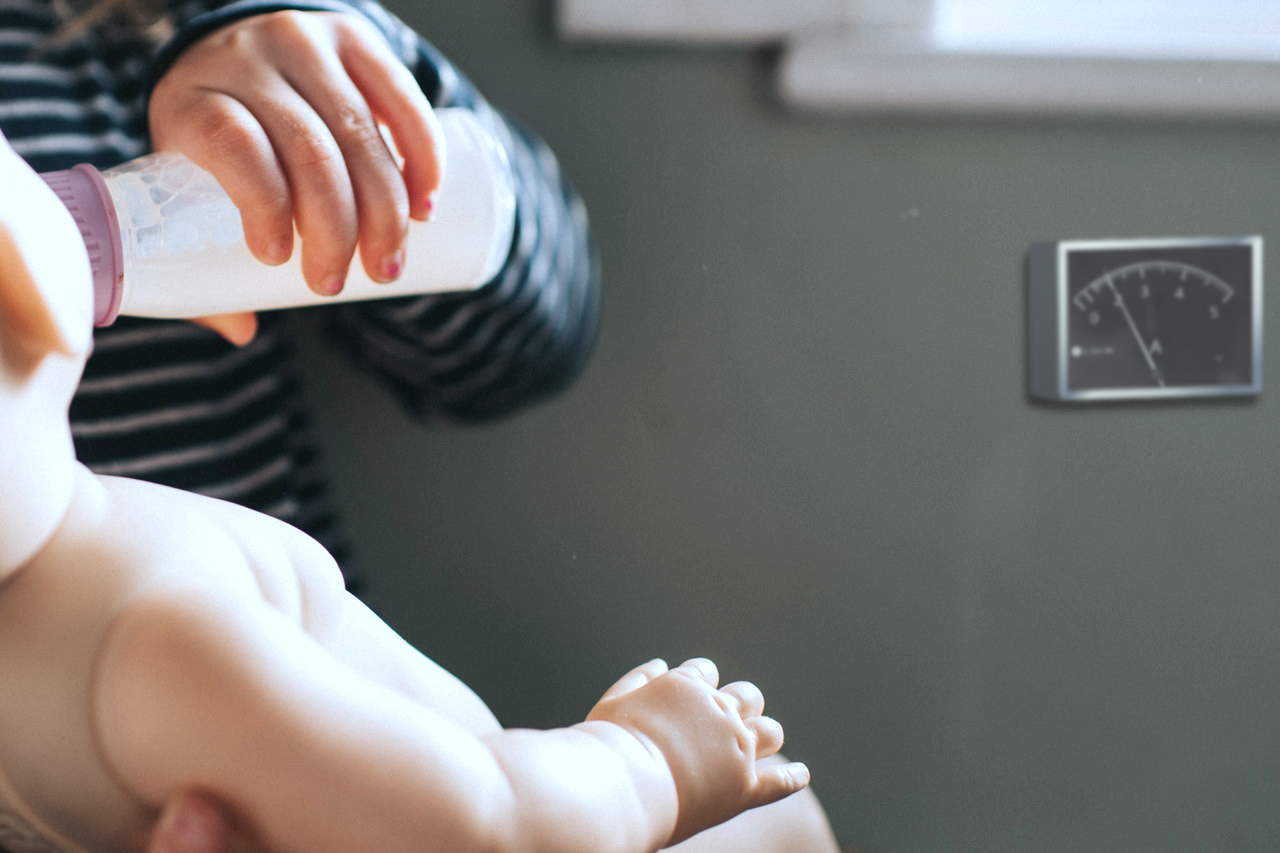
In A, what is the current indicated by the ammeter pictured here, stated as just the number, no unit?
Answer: 2
